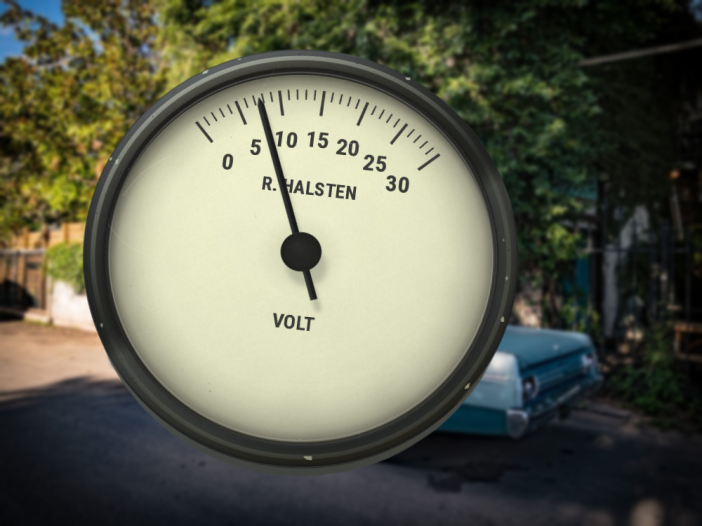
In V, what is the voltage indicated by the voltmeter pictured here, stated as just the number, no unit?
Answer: 7.5
